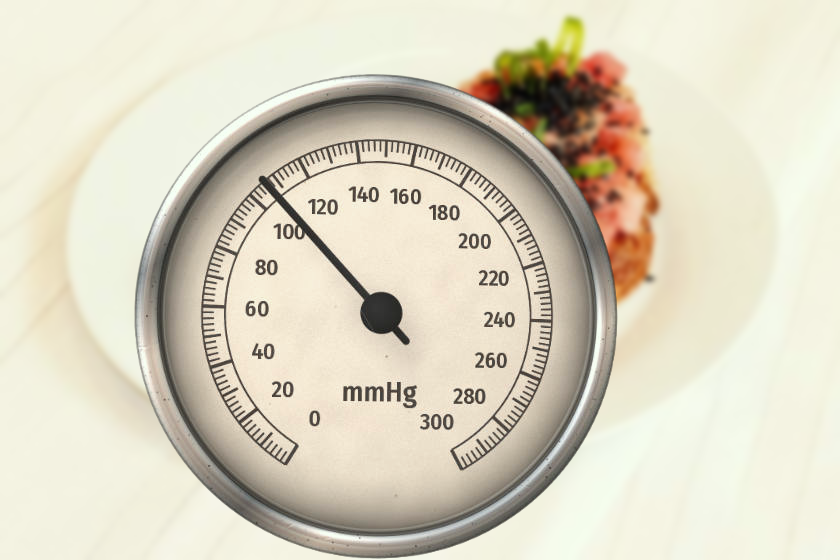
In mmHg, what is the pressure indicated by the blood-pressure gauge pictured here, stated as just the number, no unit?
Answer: 106
